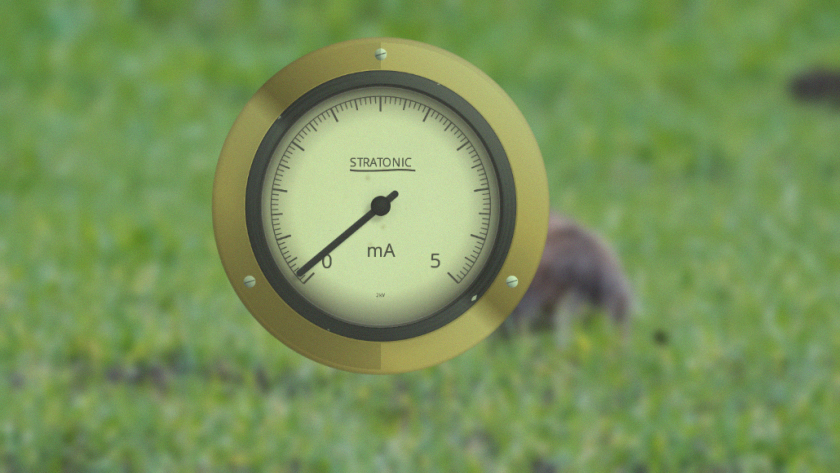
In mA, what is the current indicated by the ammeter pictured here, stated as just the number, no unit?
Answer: 0.1
